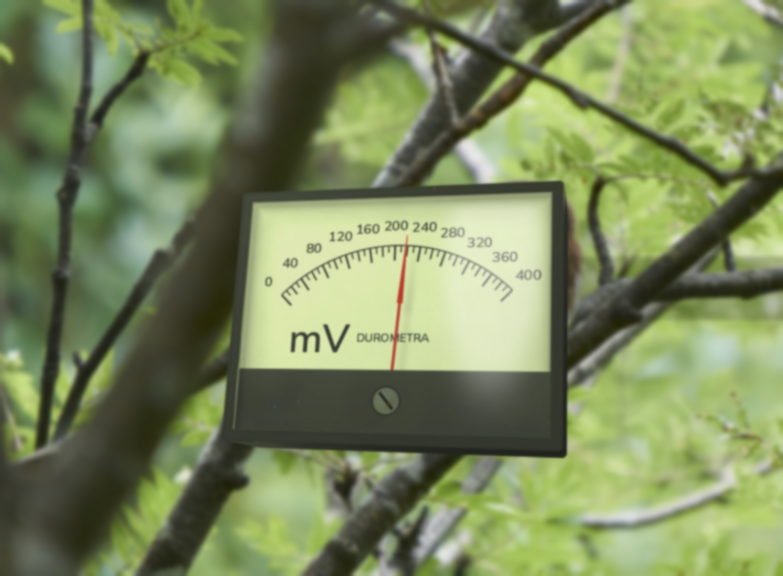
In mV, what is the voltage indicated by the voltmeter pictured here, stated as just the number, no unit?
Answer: 220
